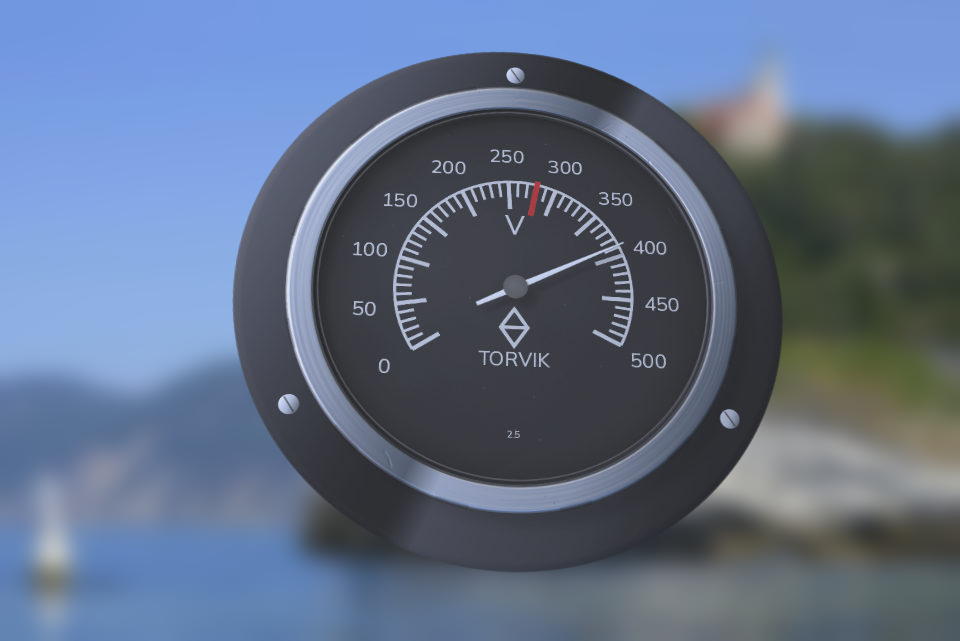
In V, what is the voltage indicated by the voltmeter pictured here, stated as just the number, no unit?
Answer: 390
